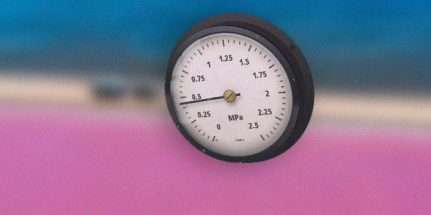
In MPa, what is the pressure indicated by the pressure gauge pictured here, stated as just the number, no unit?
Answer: 0.45
